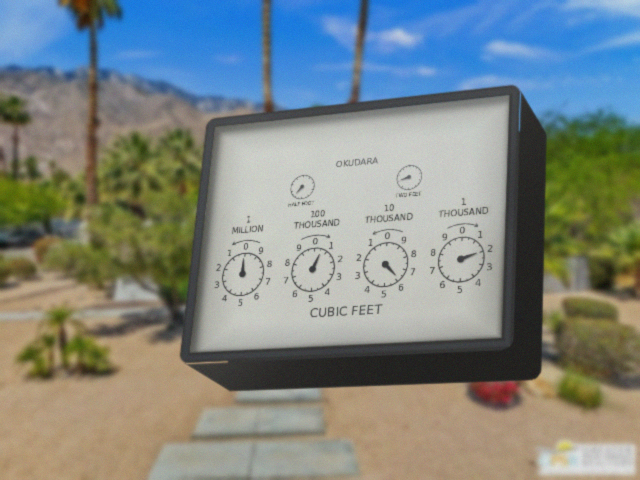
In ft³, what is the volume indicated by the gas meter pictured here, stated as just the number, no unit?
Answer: 6200
